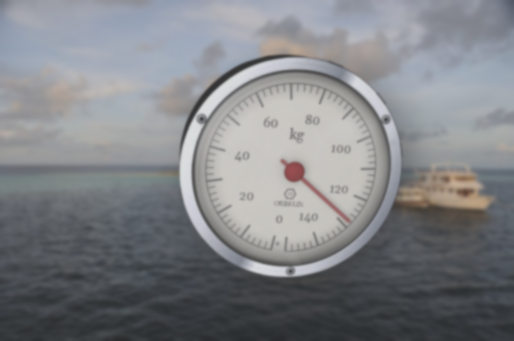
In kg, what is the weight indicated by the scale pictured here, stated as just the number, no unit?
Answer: 128
